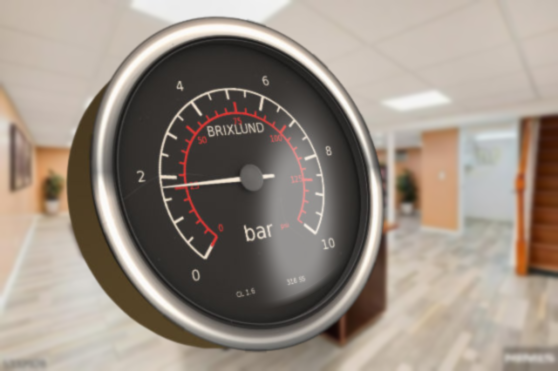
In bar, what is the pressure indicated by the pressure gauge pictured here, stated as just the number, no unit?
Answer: 1.75
